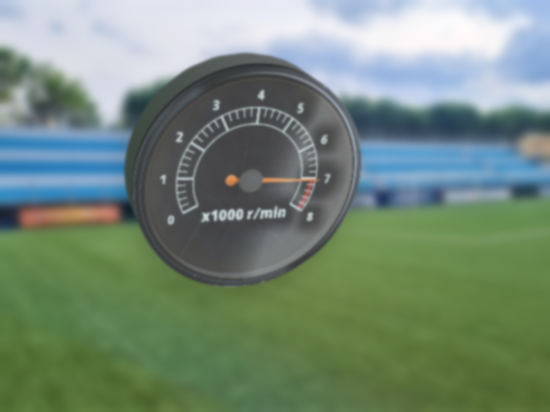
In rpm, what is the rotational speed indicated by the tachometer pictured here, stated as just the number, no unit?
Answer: 7000
